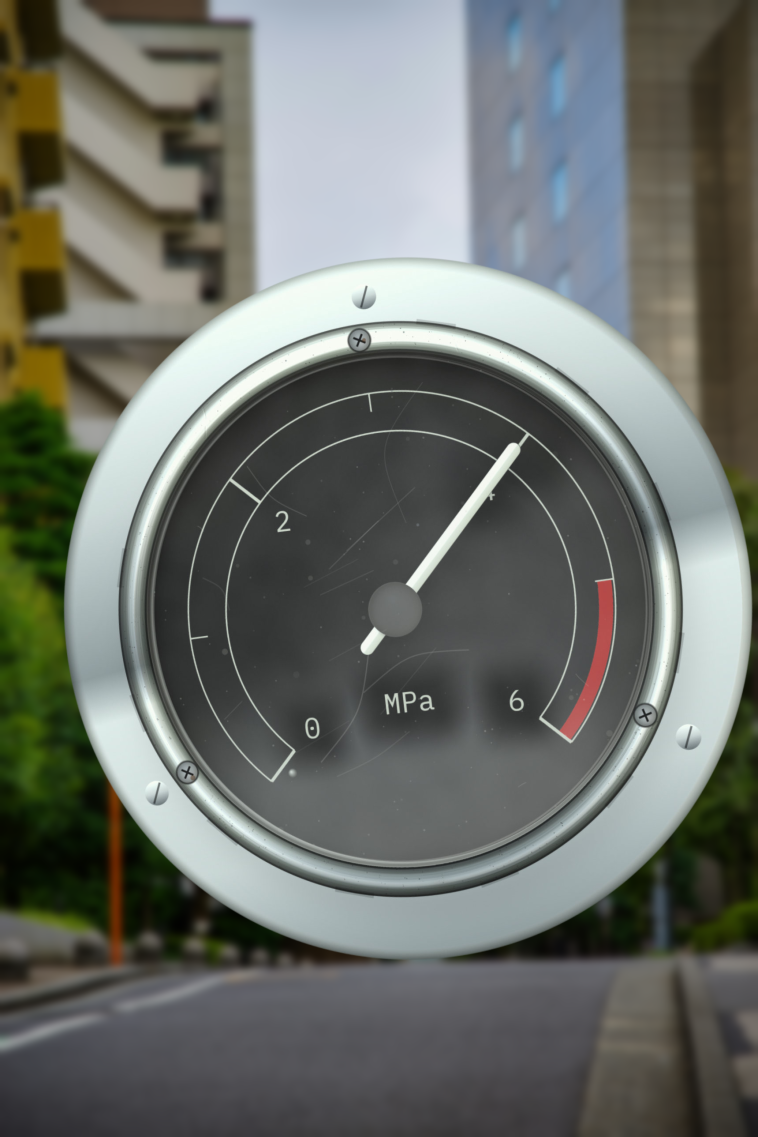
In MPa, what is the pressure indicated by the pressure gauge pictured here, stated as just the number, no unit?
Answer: 4
